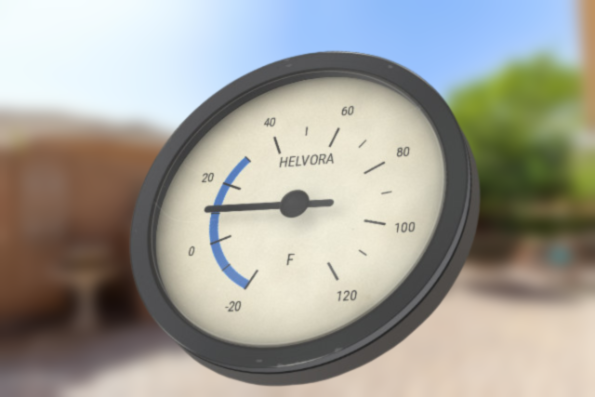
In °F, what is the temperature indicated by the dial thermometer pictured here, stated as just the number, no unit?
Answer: 10
